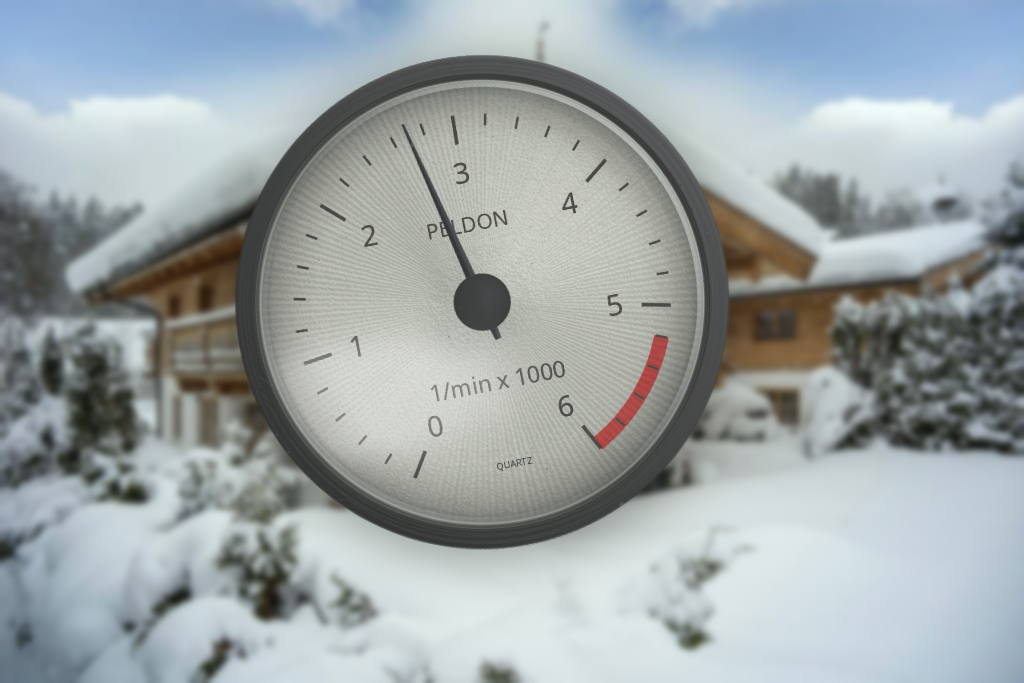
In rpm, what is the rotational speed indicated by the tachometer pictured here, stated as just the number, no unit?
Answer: 2700
